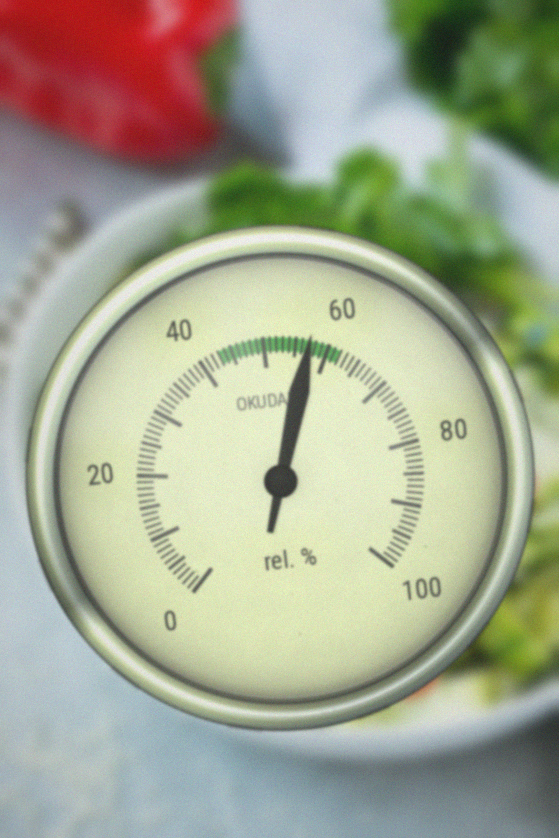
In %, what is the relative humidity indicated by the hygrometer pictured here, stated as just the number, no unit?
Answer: 57
